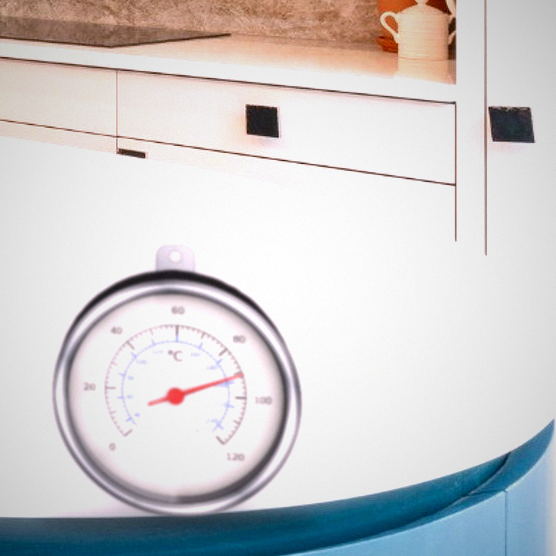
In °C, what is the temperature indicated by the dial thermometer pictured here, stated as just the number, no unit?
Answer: 90
